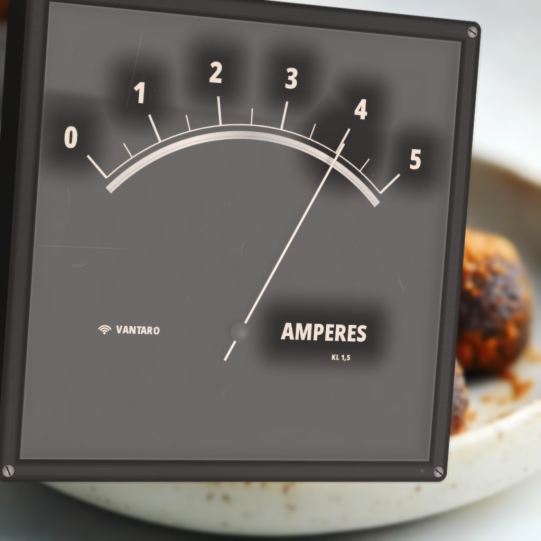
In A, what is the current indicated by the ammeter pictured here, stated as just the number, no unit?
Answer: 4
